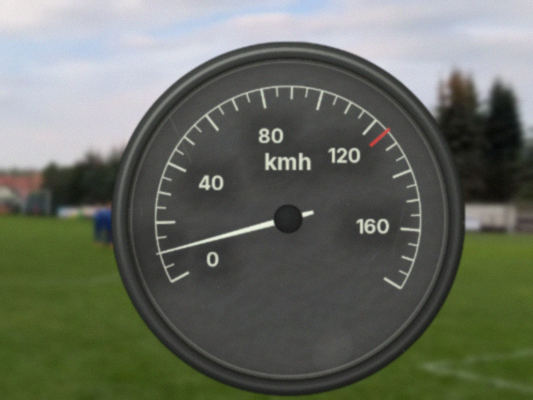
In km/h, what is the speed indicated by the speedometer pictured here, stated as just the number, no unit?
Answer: 10
